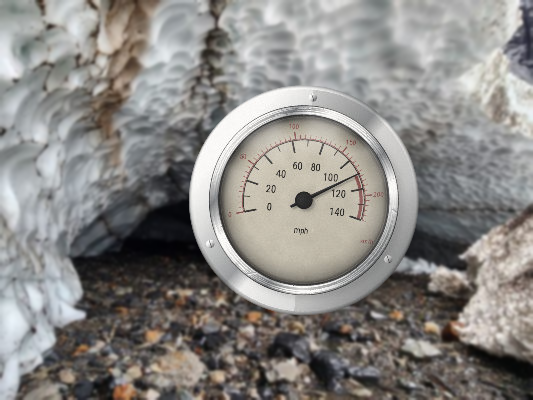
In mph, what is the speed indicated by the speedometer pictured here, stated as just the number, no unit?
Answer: 110
